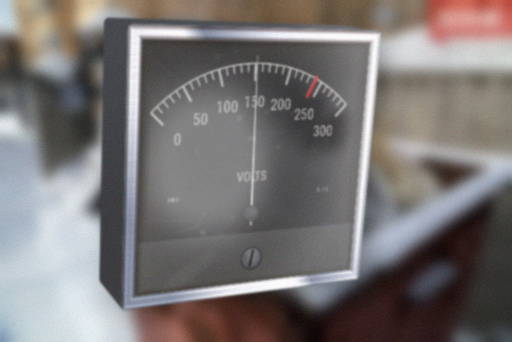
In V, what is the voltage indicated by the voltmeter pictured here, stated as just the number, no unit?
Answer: 150
